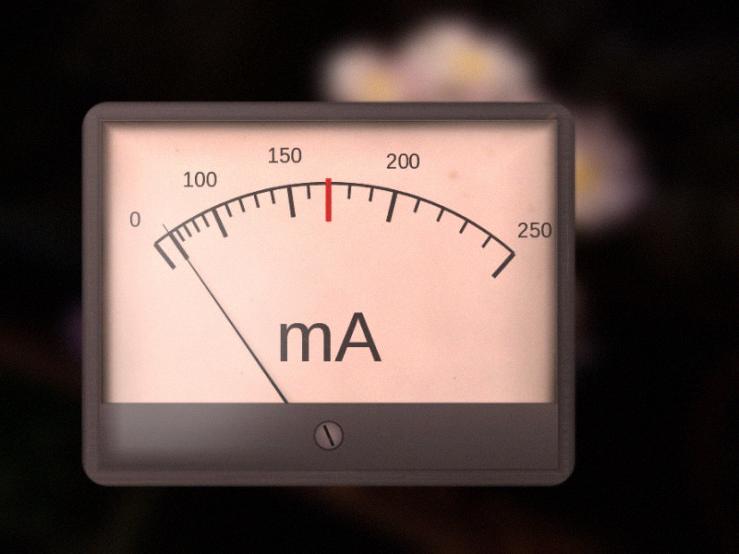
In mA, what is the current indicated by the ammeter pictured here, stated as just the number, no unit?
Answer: 50
